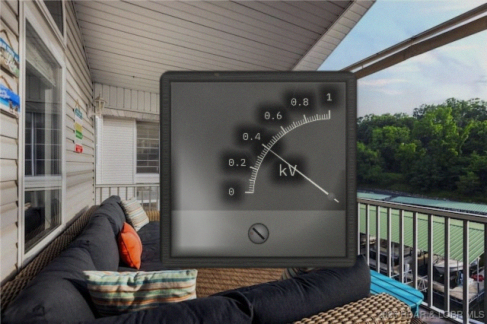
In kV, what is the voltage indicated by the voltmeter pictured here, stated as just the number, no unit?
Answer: 0.4
